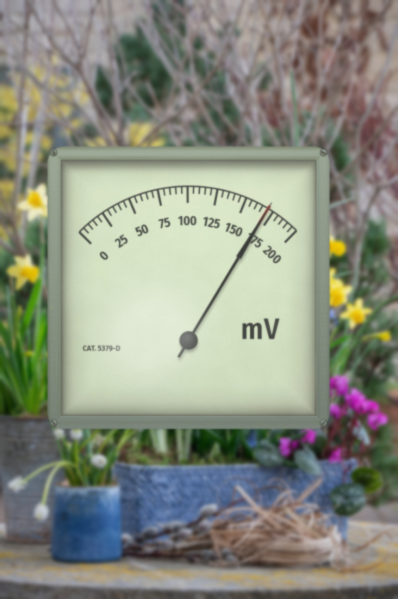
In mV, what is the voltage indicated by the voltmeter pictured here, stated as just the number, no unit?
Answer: 170
